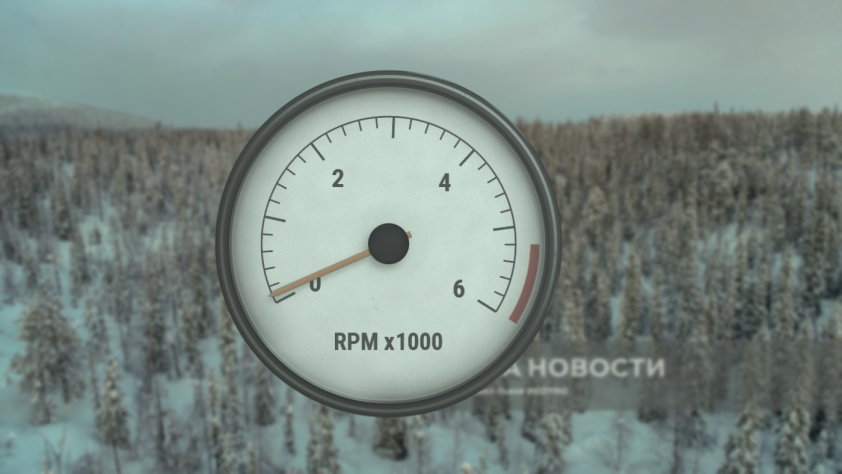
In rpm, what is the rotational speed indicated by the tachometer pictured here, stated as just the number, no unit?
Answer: 100
